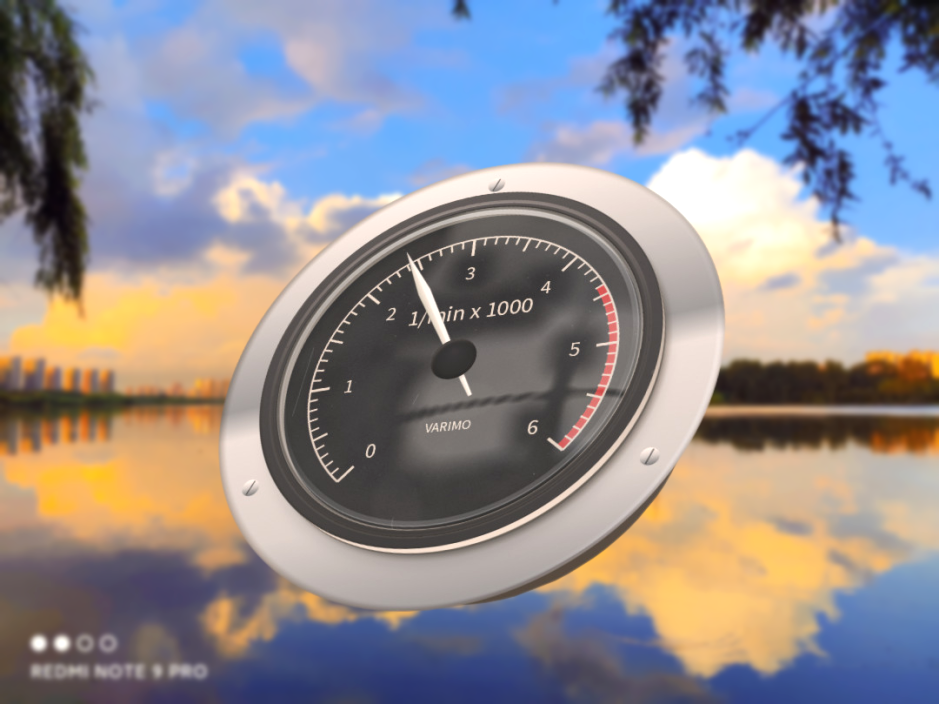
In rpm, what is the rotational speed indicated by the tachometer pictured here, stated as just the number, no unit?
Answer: 2450
